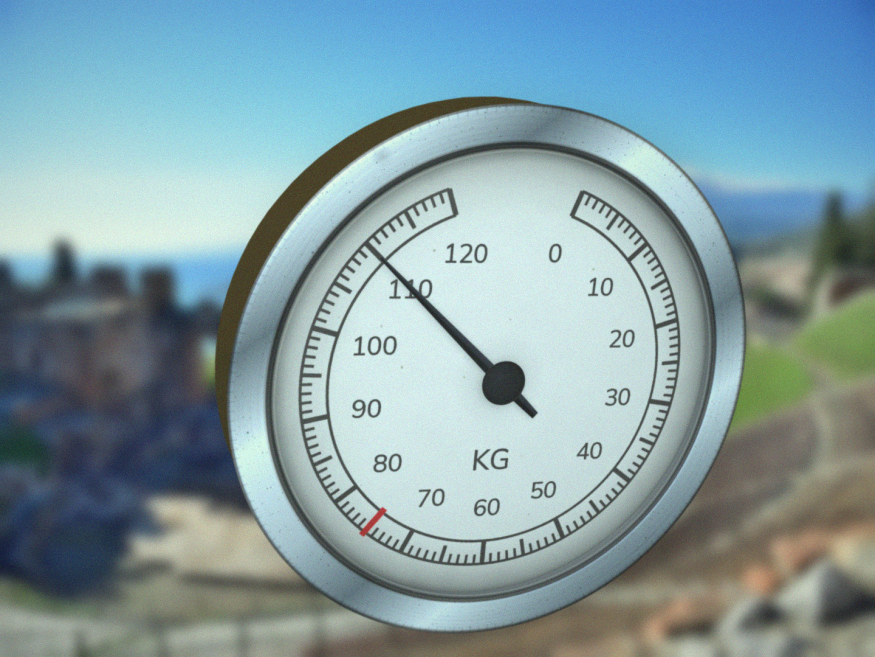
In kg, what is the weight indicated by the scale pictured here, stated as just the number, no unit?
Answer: 110
